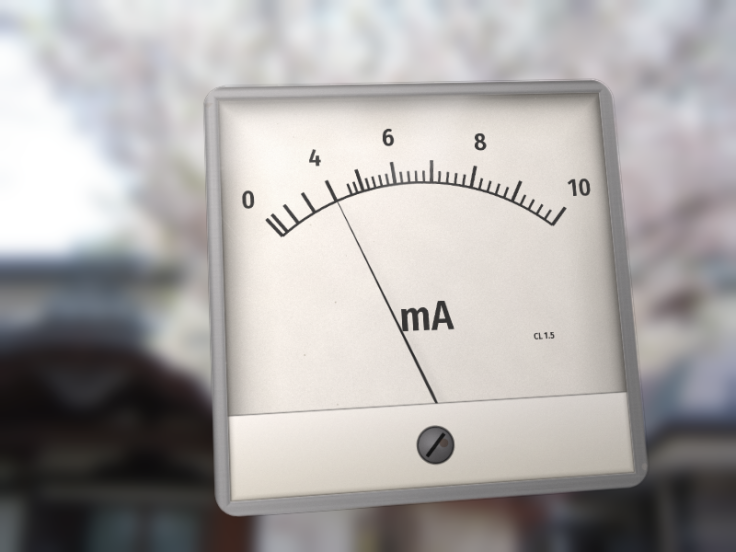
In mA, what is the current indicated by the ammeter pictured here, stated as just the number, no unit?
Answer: 4
